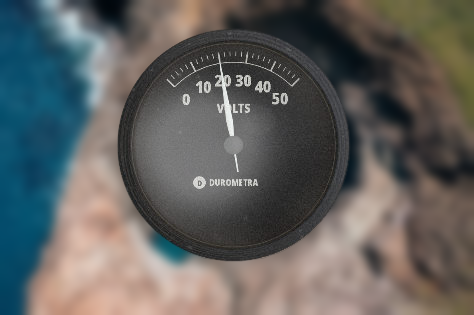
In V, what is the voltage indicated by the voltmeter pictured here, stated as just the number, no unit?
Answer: 20
